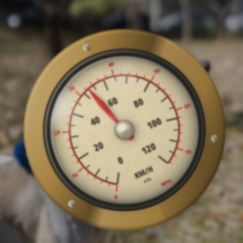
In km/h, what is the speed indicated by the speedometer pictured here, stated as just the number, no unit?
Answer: 52.5
